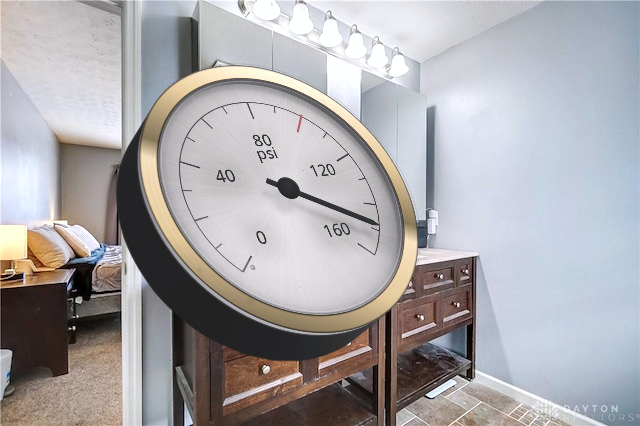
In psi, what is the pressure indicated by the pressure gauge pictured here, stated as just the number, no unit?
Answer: 150
